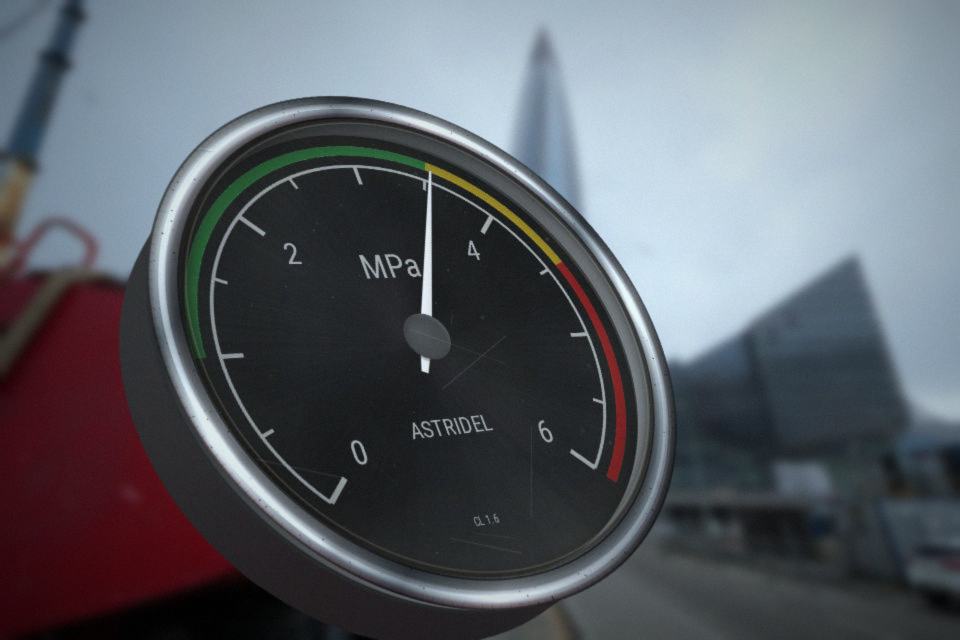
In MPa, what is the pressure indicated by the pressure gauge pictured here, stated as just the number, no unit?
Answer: 3.5
